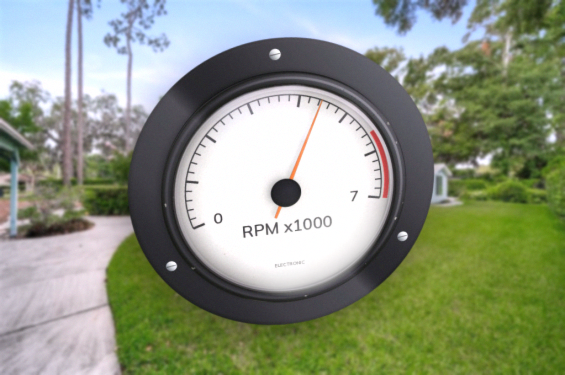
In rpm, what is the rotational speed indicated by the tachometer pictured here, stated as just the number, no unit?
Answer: 4400
